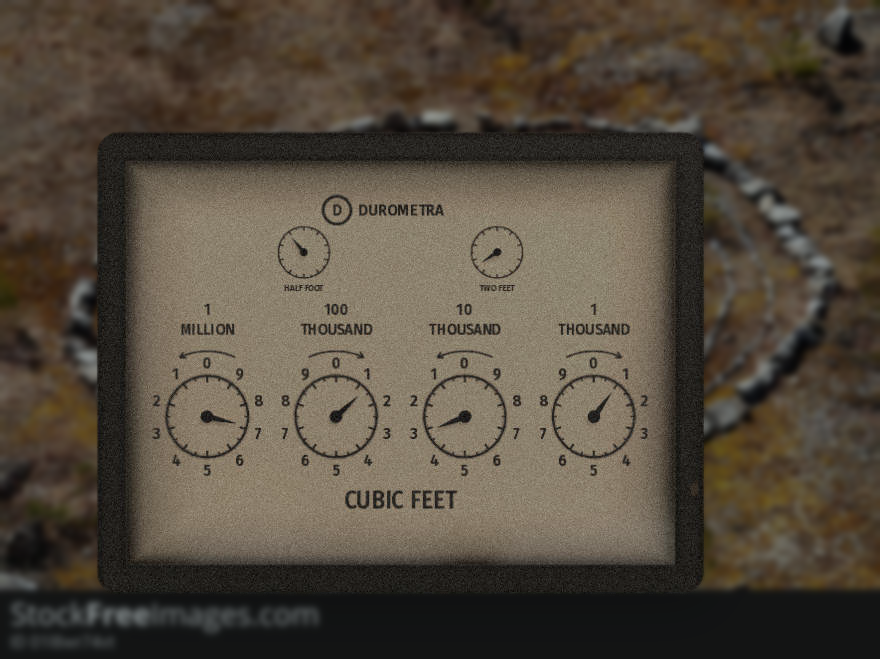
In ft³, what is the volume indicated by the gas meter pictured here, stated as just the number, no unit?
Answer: 713100
